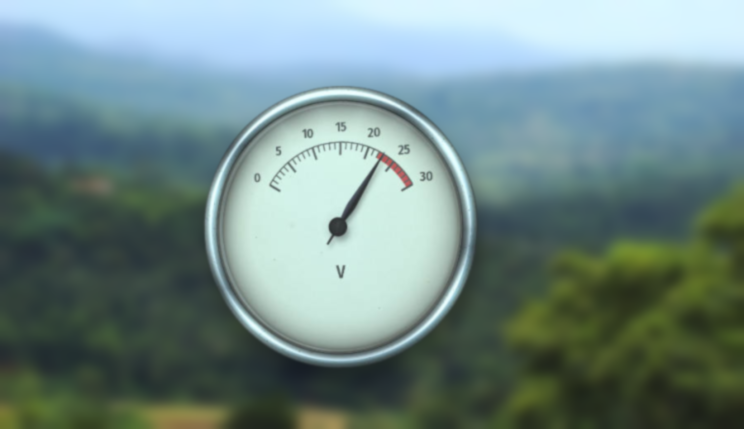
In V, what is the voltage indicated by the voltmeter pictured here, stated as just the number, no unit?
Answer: 23
